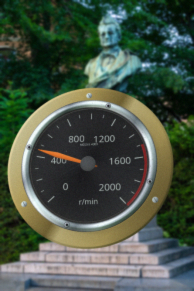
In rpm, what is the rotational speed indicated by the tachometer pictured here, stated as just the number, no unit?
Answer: 450
